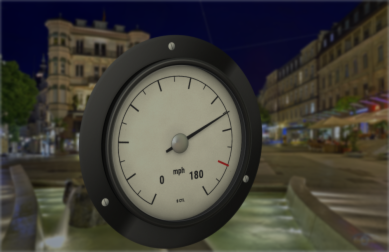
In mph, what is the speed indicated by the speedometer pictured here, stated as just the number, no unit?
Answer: 130
